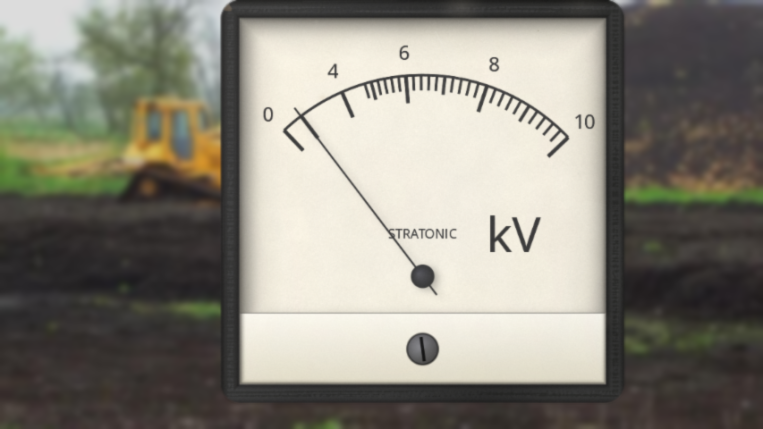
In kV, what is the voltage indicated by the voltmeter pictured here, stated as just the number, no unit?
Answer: 2
